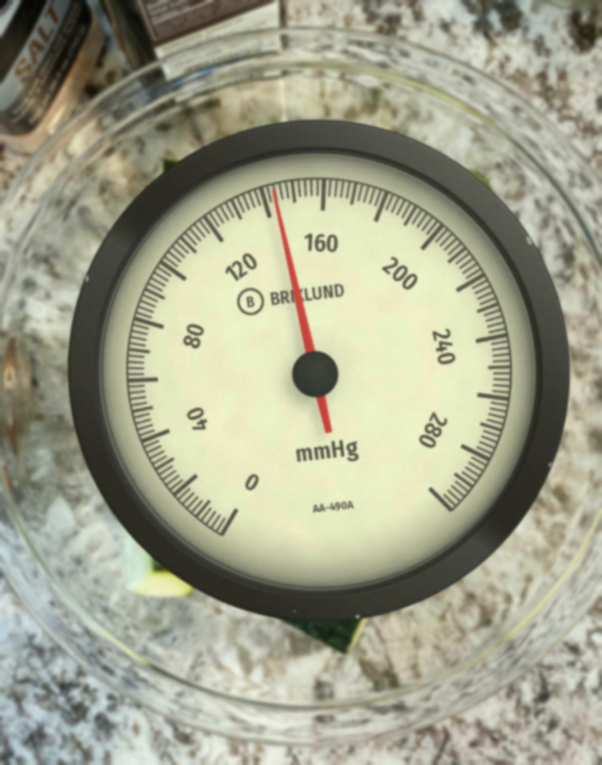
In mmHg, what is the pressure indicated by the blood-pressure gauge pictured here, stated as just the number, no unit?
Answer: 144
